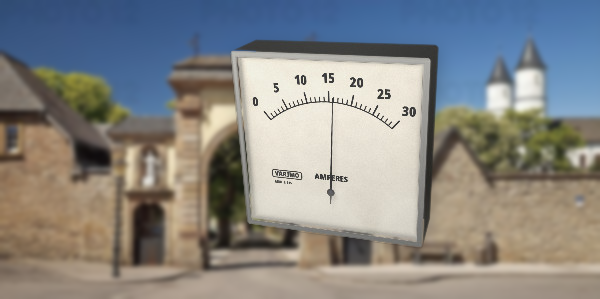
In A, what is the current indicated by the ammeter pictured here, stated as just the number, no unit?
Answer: 16
